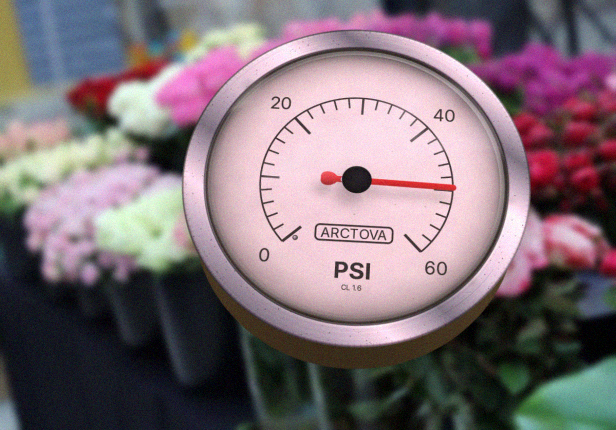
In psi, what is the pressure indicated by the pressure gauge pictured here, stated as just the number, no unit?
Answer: 50
